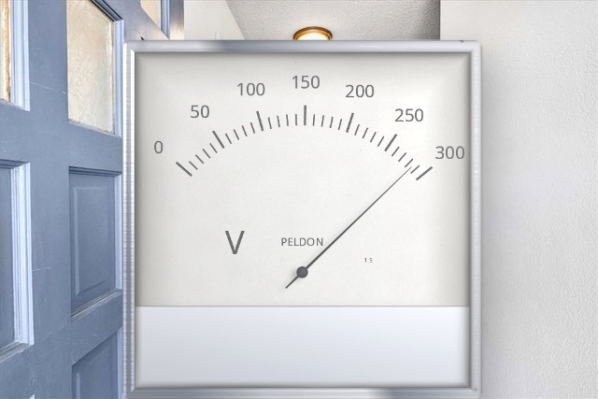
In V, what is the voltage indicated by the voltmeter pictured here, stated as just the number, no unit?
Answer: 285
